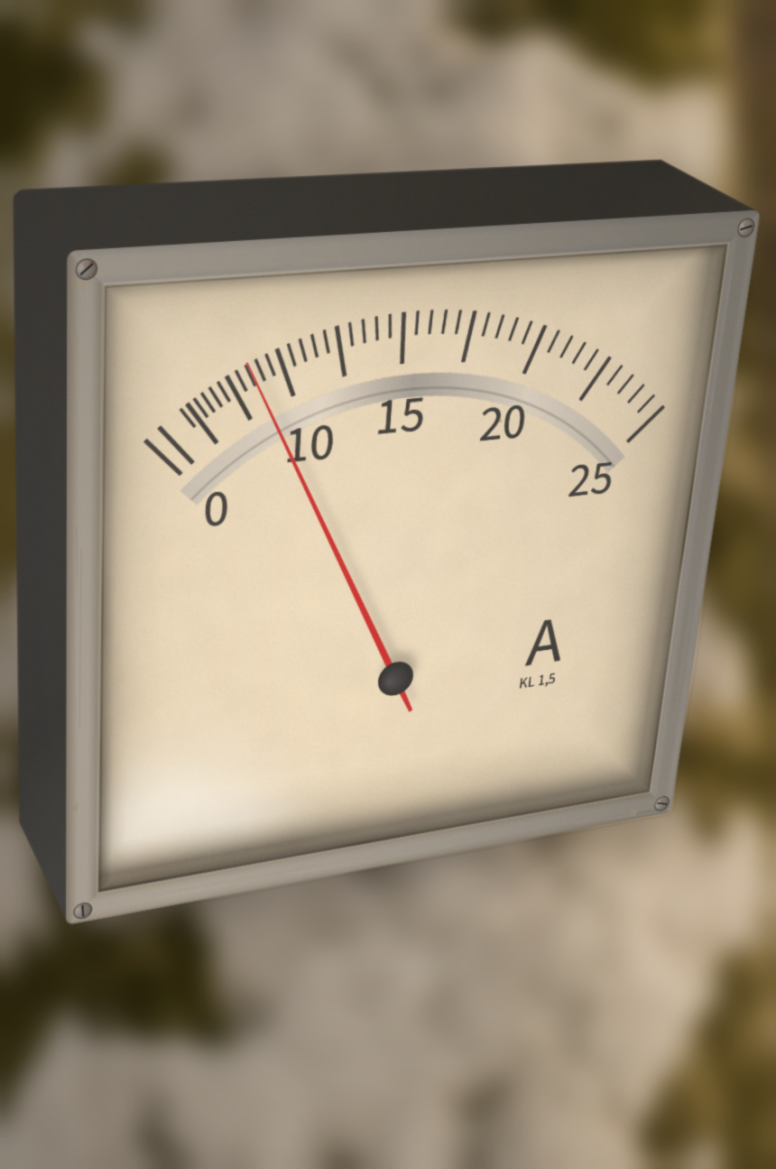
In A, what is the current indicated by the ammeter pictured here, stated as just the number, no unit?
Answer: 8.5
